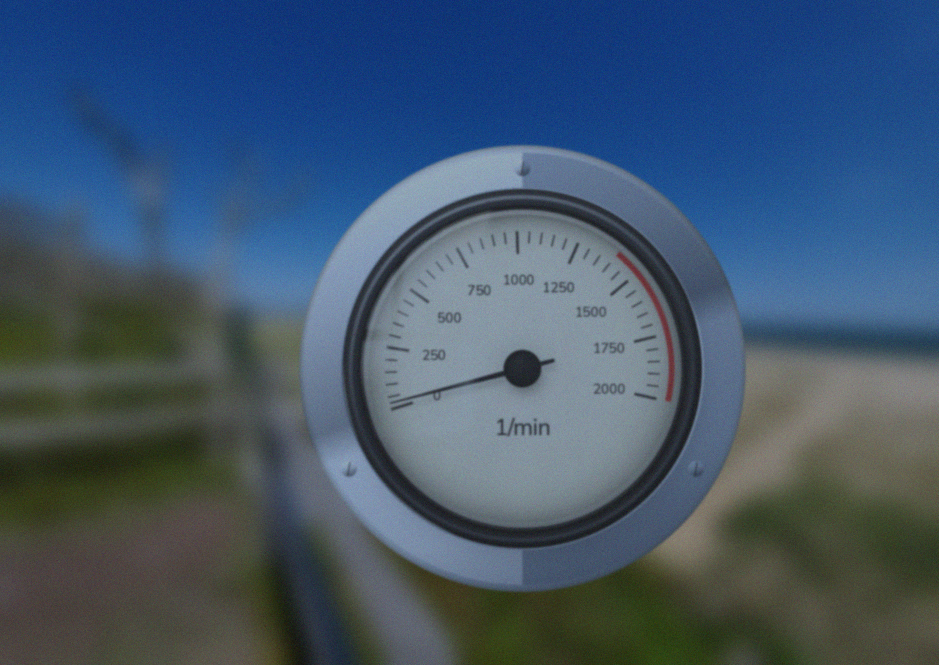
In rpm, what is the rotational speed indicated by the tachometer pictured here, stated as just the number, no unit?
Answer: 25
